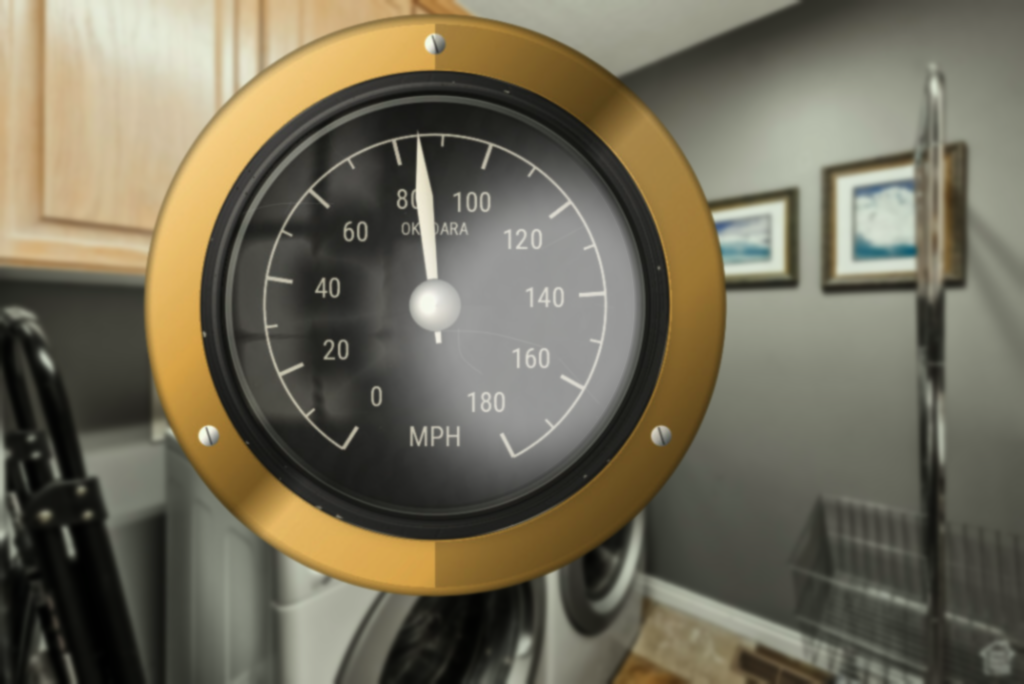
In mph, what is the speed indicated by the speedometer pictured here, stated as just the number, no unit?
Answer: 85
